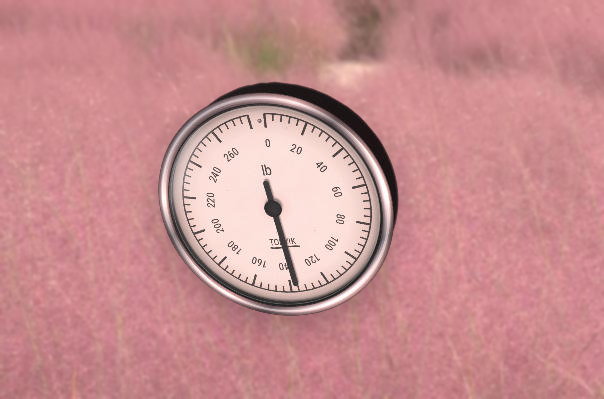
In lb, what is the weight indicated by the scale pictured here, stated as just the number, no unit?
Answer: 136
